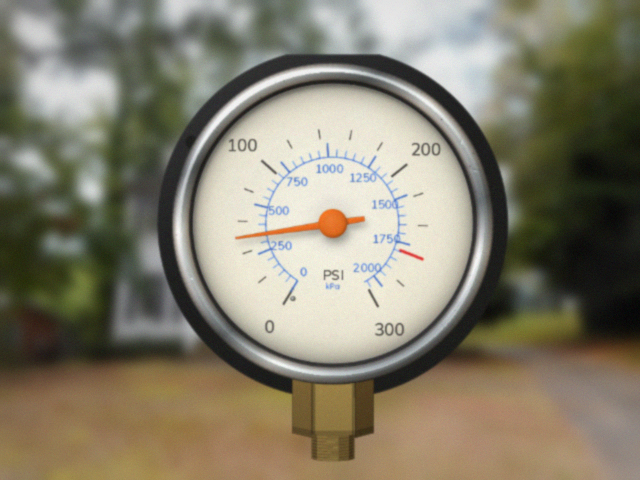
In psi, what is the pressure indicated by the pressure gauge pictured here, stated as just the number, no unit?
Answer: 50
